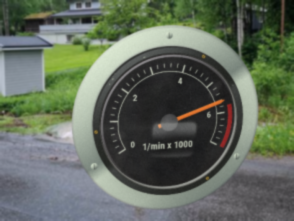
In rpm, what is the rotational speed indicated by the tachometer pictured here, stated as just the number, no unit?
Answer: 5600
